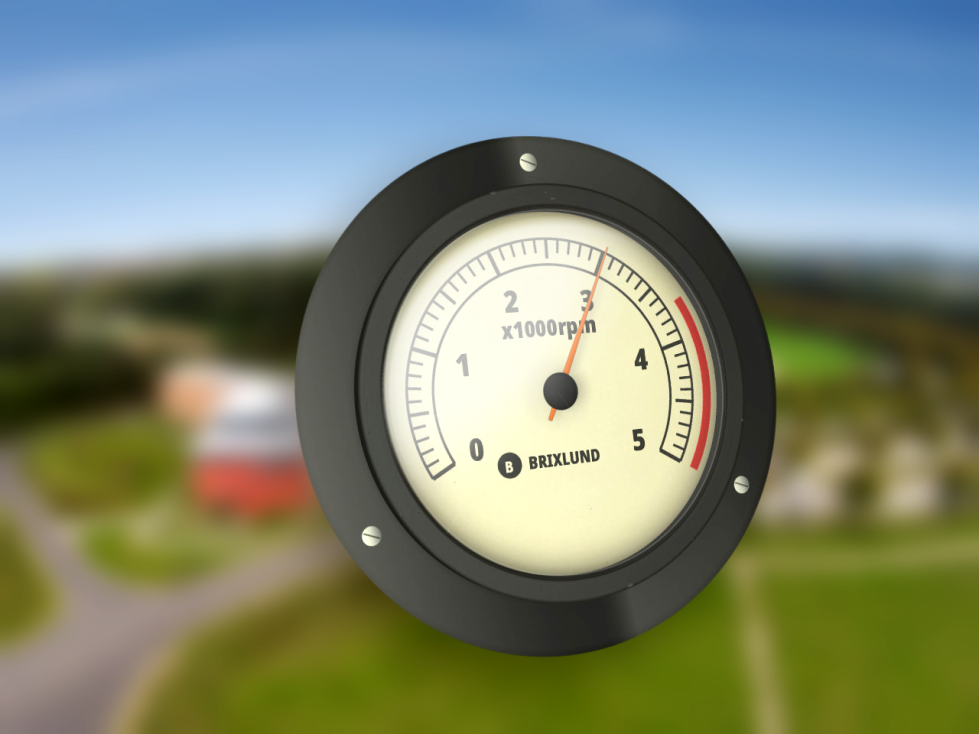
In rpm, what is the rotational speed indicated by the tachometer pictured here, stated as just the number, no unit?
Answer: 3000
